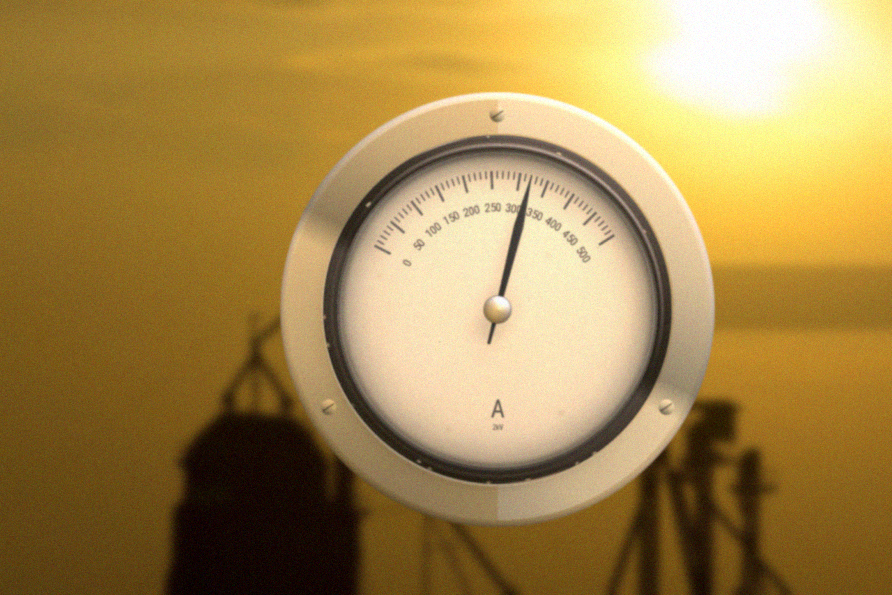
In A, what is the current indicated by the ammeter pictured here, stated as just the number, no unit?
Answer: 320
